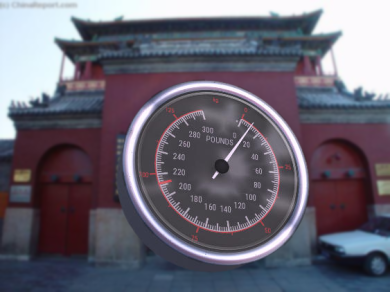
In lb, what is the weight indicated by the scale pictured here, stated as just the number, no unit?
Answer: 10
